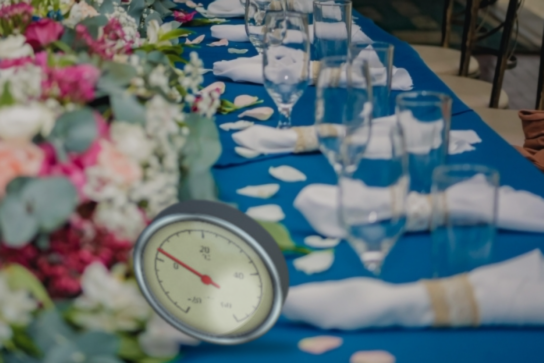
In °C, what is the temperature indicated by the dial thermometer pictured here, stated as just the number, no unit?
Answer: 4
